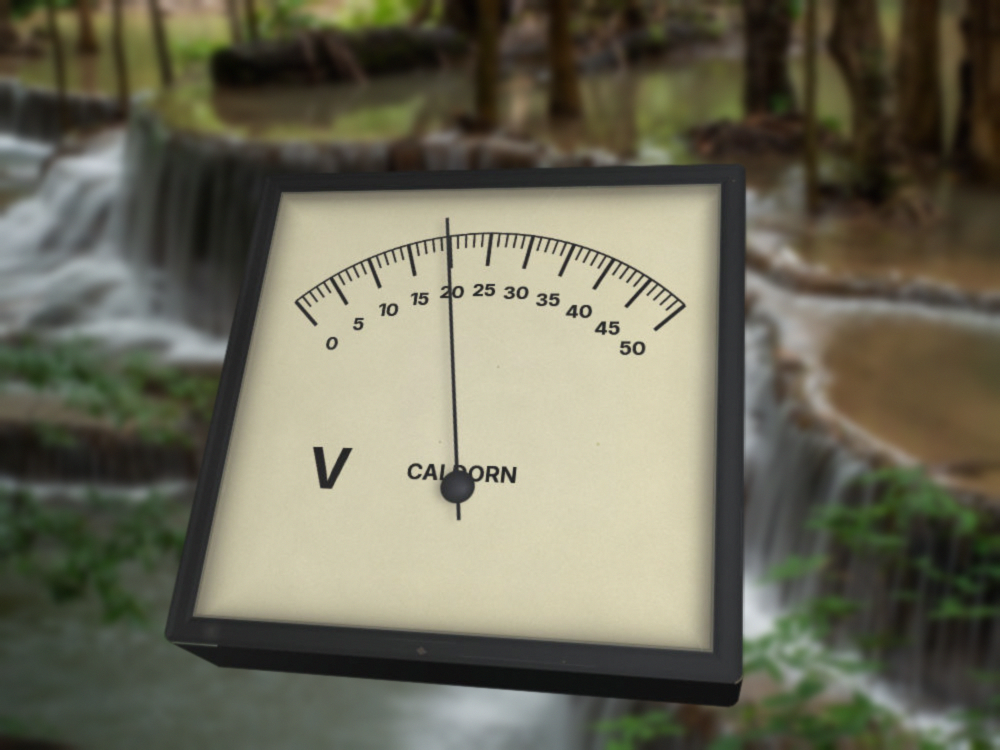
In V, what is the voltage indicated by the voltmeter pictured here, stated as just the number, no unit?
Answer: 20
